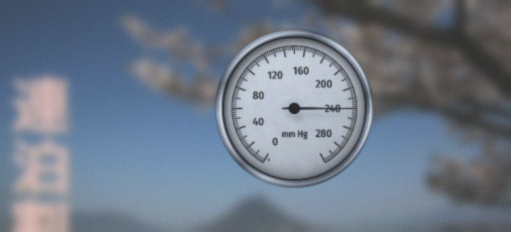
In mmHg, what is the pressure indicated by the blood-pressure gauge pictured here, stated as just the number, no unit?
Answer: 240
